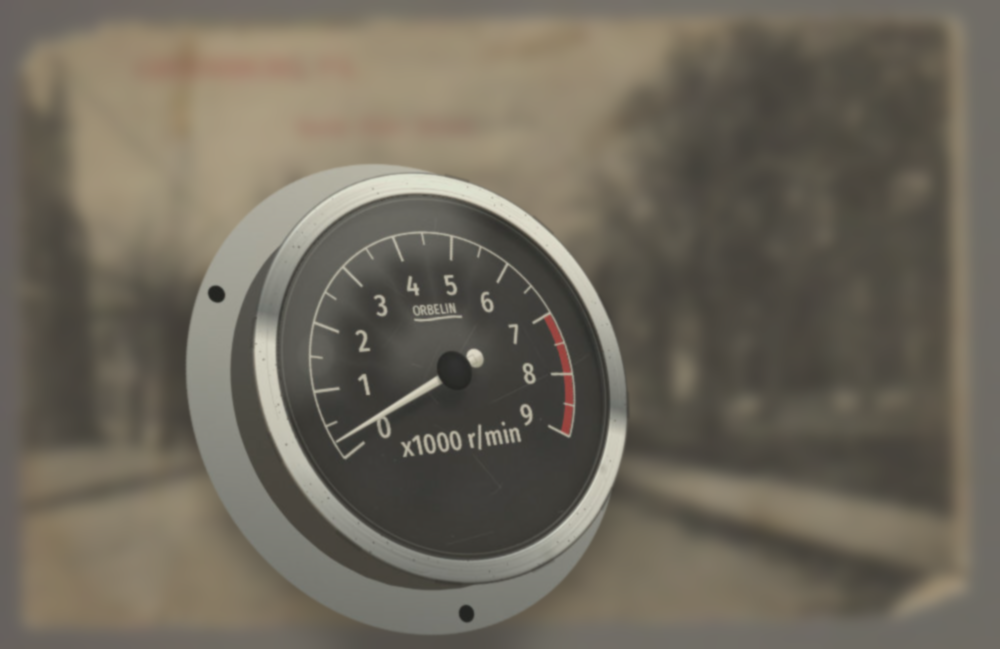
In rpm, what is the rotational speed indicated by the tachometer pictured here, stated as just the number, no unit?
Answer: 250
